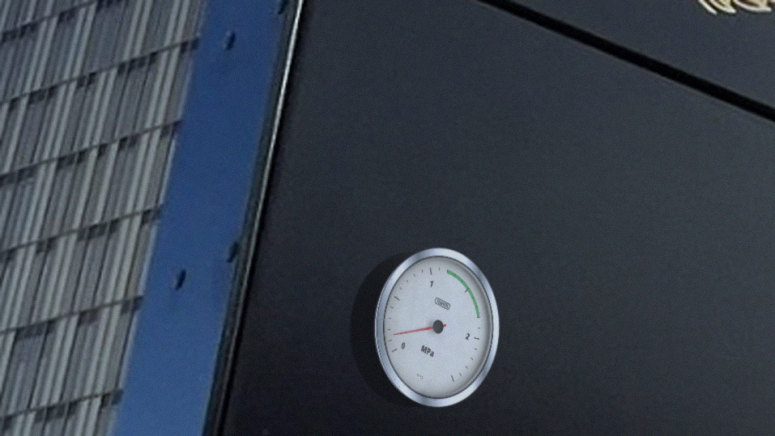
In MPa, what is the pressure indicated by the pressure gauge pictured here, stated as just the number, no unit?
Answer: 0.15
